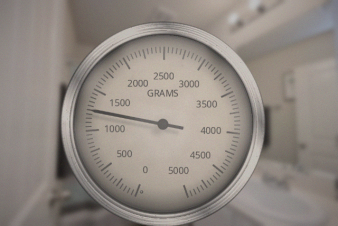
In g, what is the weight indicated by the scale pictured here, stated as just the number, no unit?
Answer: 1250
